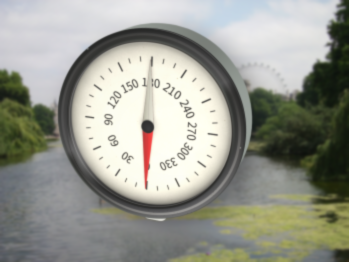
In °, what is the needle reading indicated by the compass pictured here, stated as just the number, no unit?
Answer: 0
